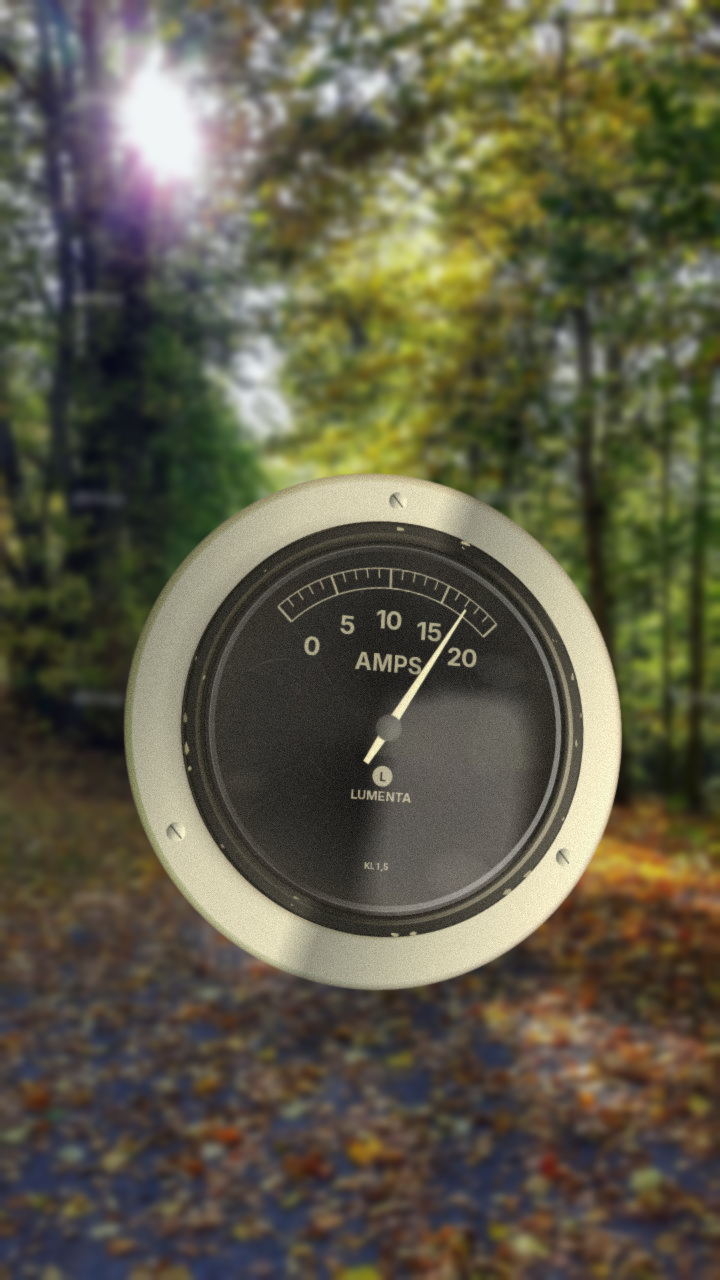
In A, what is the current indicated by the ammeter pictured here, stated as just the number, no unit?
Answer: 17
